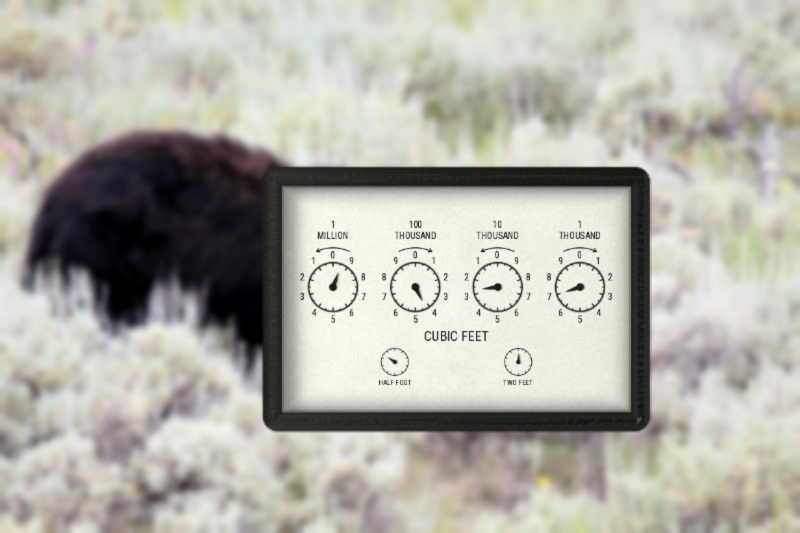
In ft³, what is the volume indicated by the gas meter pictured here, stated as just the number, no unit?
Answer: 942700
